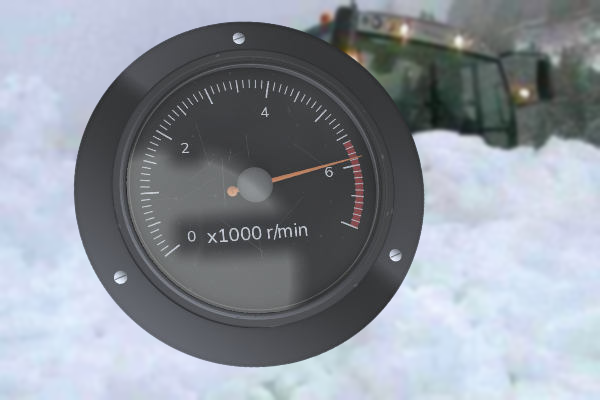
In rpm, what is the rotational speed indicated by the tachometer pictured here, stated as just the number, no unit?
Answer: 5900
